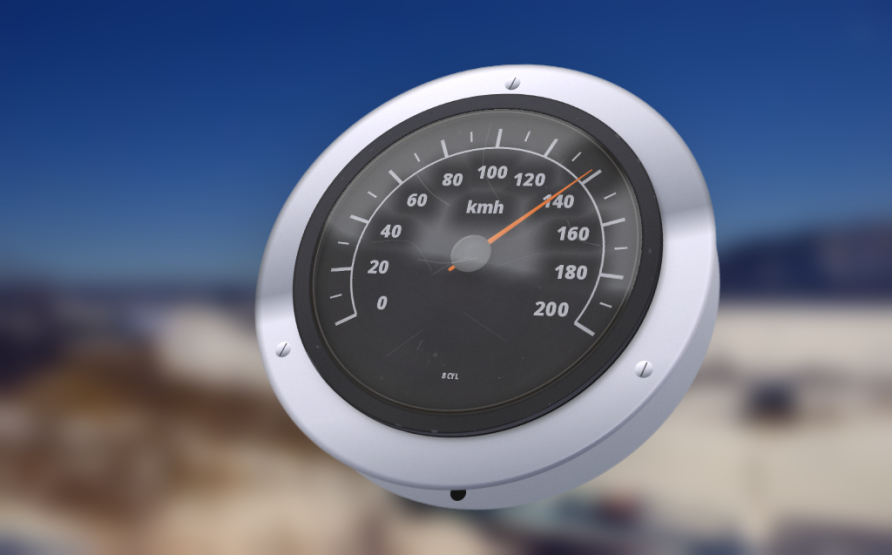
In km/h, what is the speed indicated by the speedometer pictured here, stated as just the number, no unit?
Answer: 140
